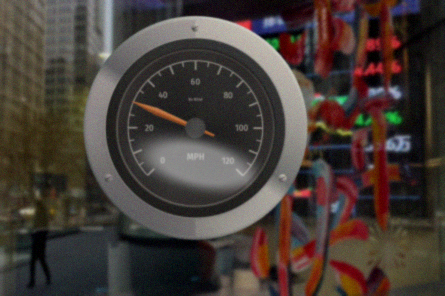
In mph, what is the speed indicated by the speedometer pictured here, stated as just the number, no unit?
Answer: 30
